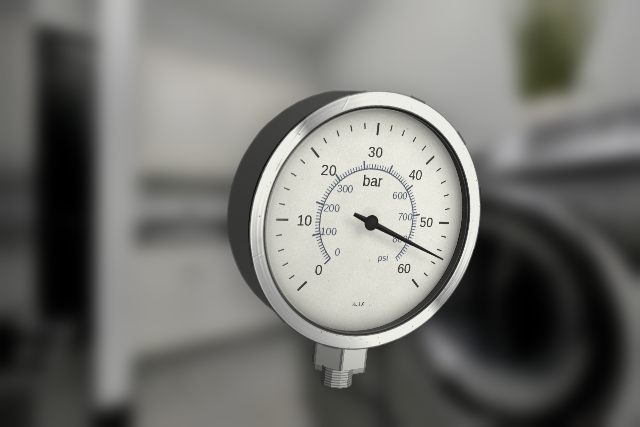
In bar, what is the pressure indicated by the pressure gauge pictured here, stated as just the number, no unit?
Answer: 55
